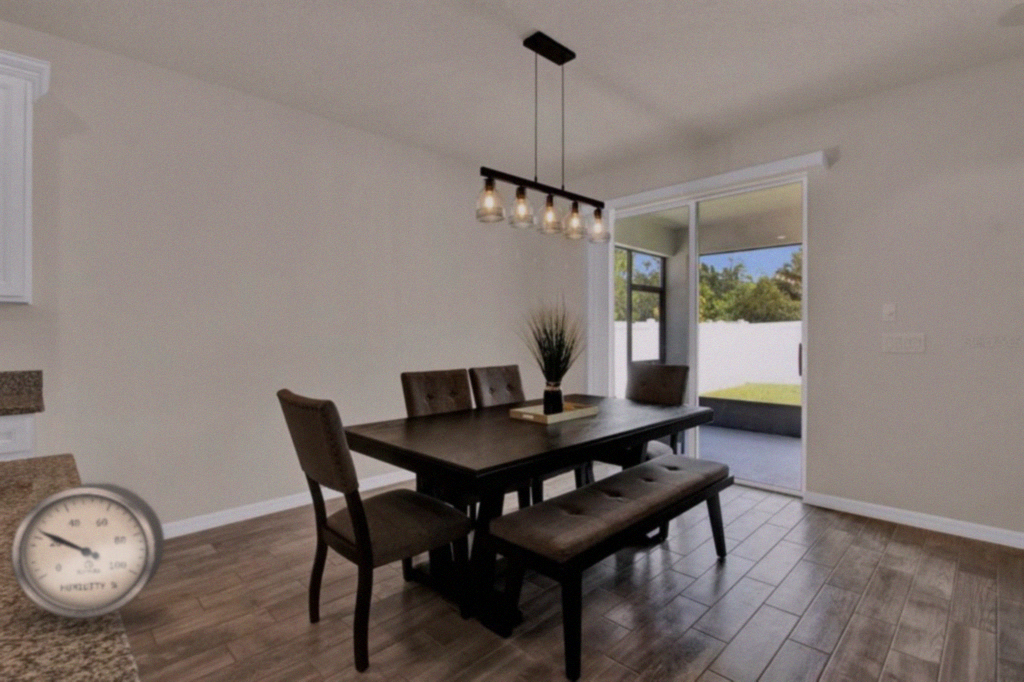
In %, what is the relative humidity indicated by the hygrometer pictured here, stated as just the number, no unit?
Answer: 24
